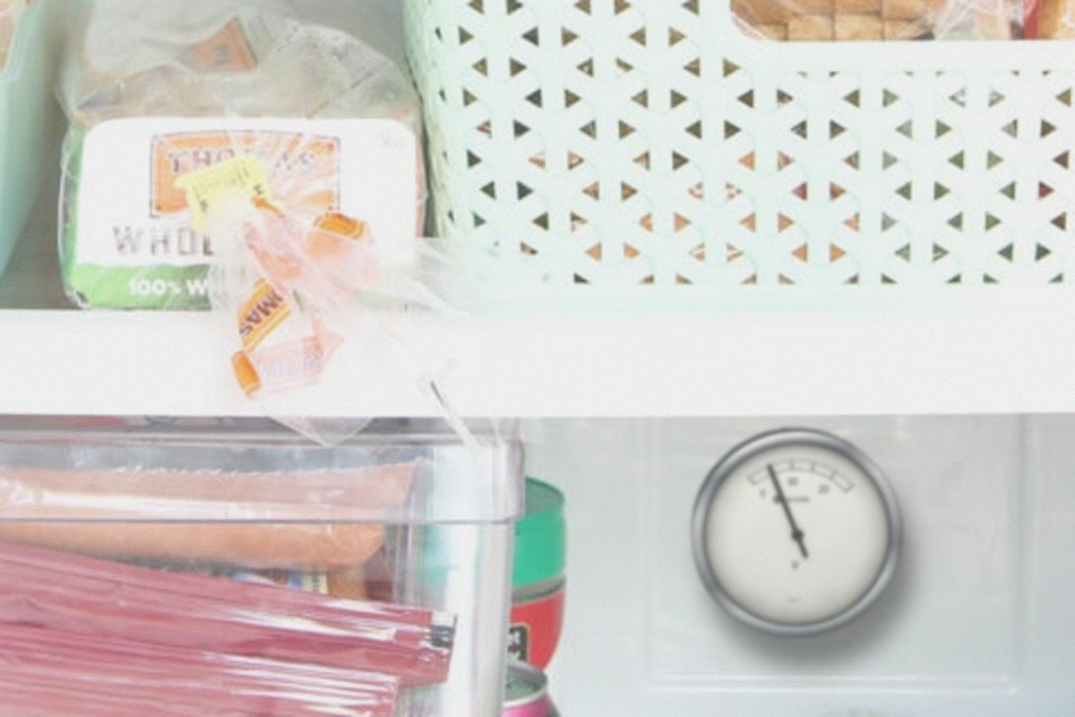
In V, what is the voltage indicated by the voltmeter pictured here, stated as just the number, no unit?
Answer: 5
